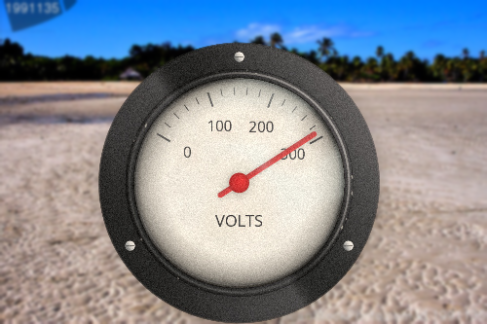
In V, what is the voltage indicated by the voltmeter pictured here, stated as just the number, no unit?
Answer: 290
